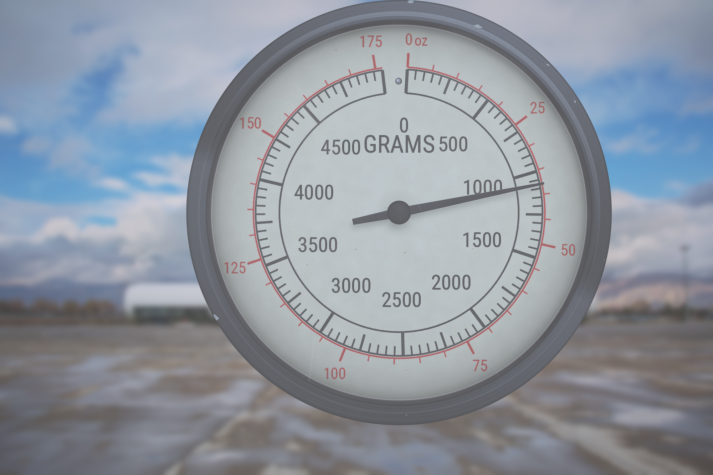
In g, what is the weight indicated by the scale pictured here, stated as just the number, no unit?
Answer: 1075
